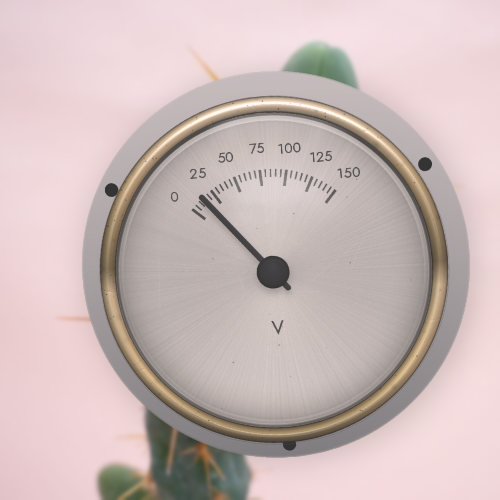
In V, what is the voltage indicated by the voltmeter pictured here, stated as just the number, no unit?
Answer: 15
